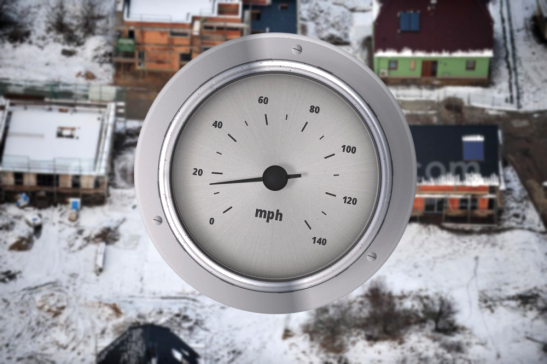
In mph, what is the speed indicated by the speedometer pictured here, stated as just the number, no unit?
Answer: 15
